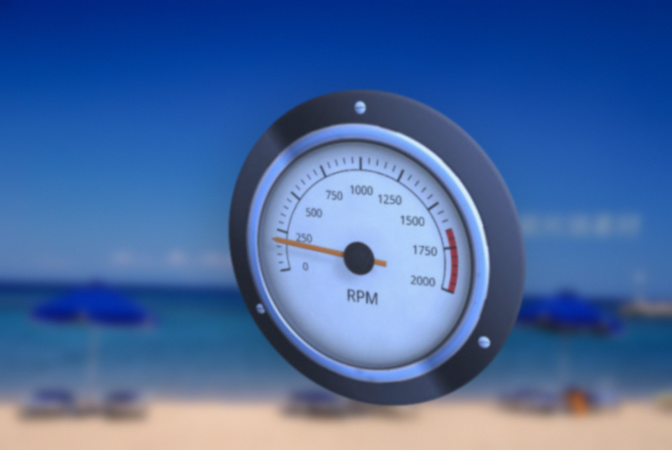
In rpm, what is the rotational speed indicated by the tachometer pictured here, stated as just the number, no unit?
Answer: 200
